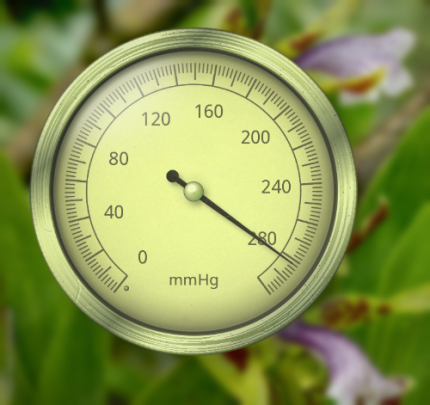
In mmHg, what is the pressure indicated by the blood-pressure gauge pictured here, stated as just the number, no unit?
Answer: 282
